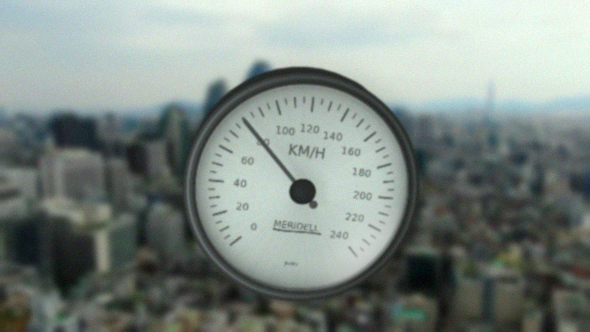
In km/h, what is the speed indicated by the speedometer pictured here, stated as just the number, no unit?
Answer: 80
